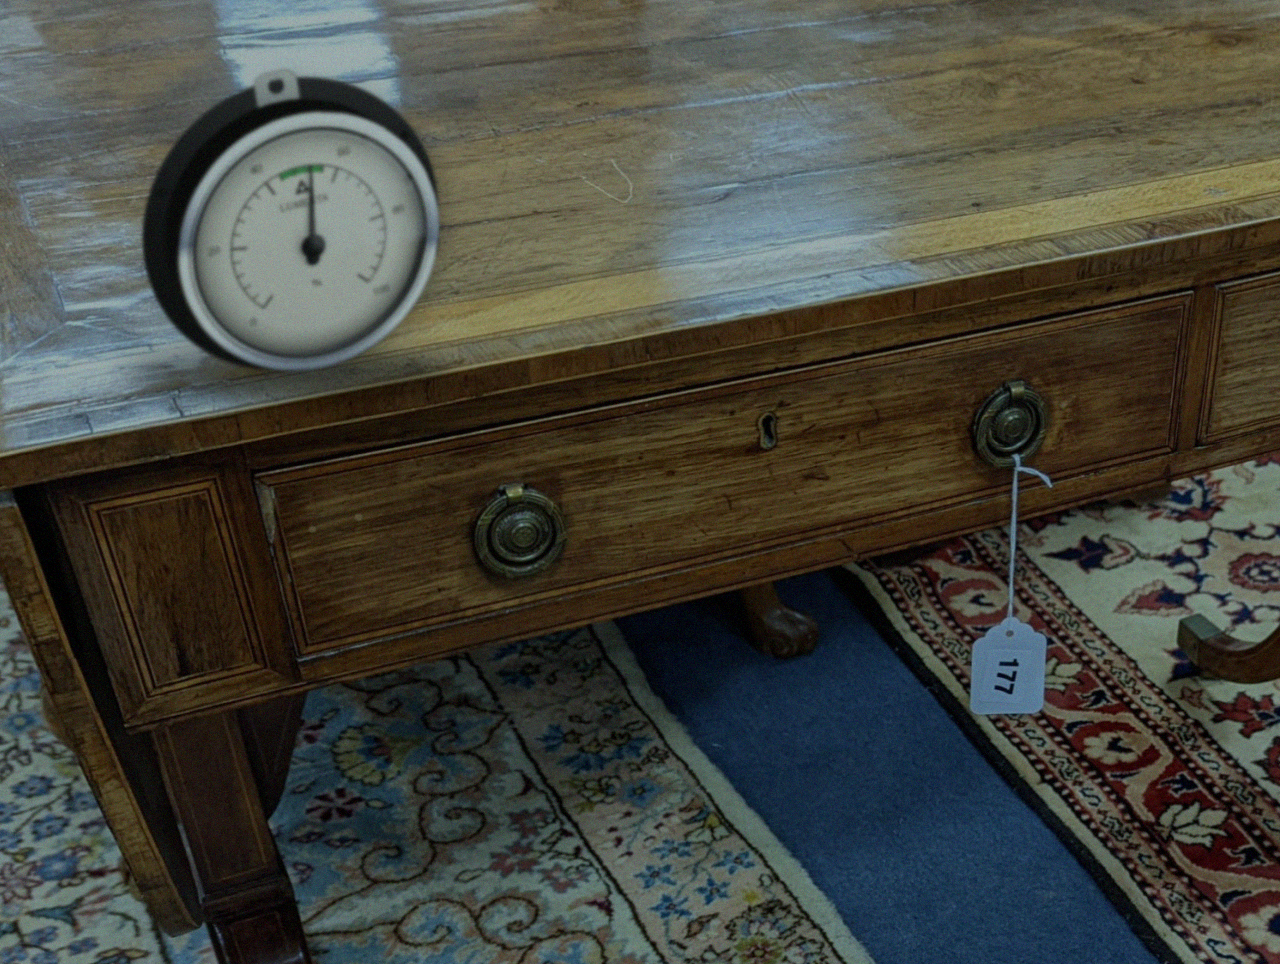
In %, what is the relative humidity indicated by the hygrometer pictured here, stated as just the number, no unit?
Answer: 52
